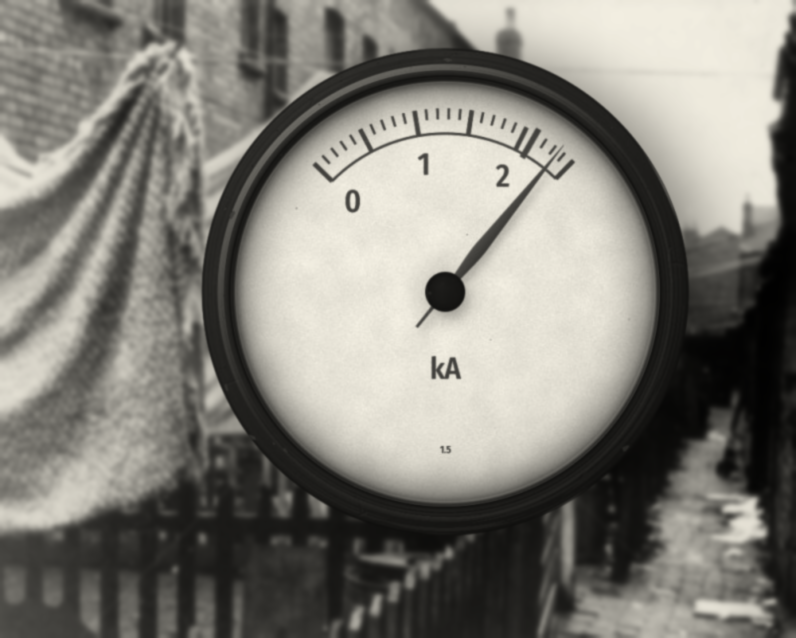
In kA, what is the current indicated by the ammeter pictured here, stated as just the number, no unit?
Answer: 2.35
